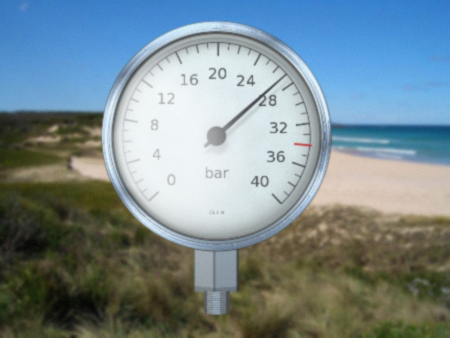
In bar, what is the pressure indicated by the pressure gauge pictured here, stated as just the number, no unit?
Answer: 27
